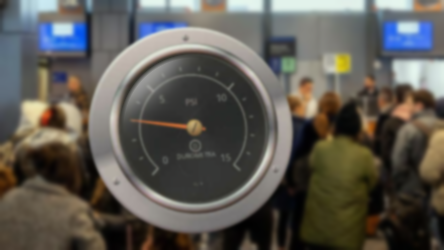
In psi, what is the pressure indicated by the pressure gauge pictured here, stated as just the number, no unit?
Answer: 3
